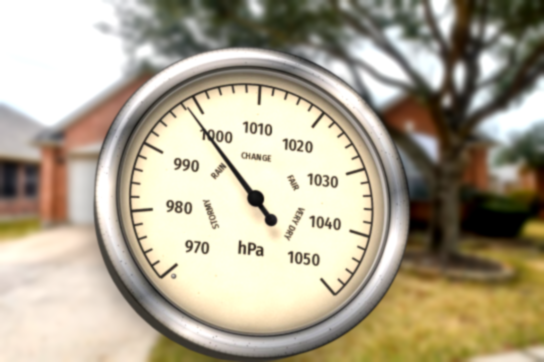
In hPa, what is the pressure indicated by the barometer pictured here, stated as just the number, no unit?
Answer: 998
